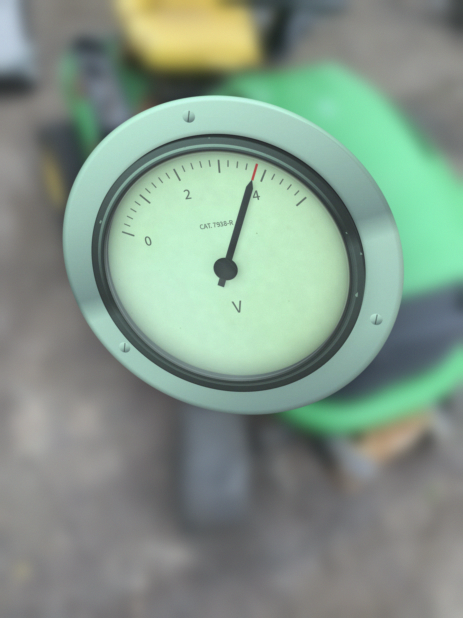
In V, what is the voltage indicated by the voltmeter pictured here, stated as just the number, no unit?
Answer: 3.8
